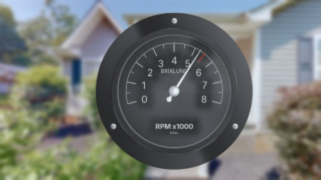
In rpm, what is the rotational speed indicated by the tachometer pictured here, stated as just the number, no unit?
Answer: 5250
